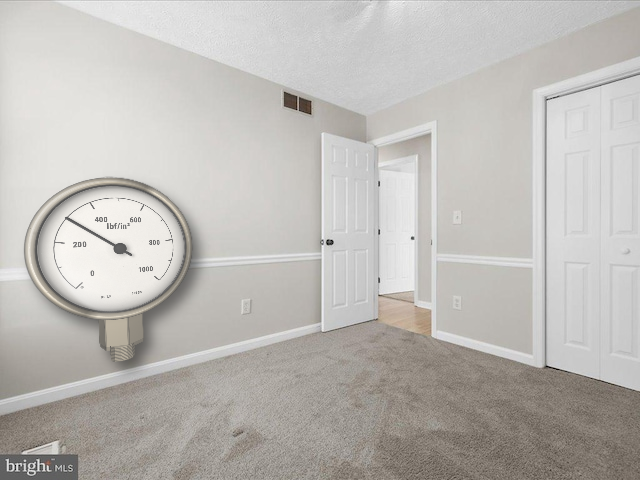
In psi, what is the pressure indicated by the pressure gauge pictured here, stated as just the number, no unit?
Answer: 300
